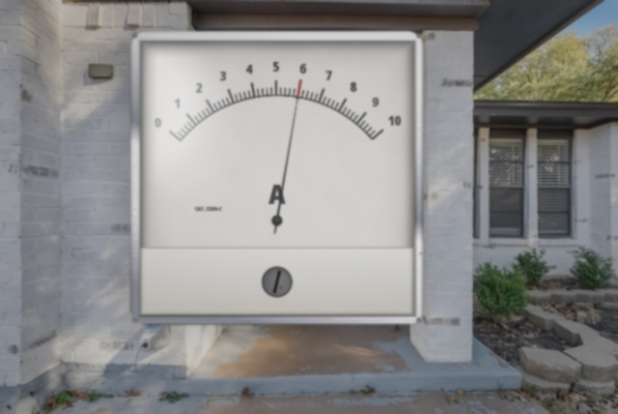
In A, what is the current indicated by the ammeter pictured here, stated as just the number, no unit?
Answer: 6
